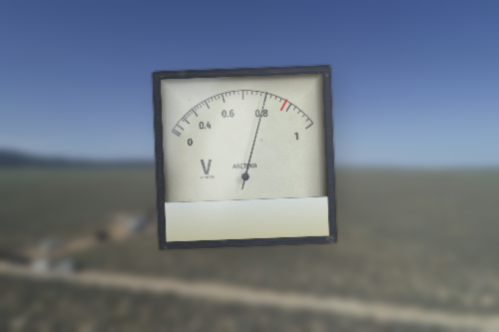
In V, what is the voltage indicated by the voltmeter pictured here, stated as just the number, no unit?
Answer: 0.8
